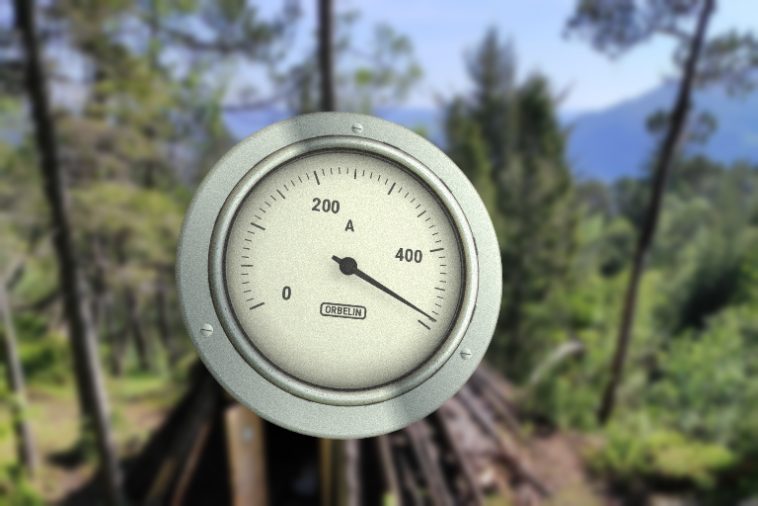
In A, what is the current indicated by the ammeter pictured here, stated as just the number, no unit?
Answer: 490
